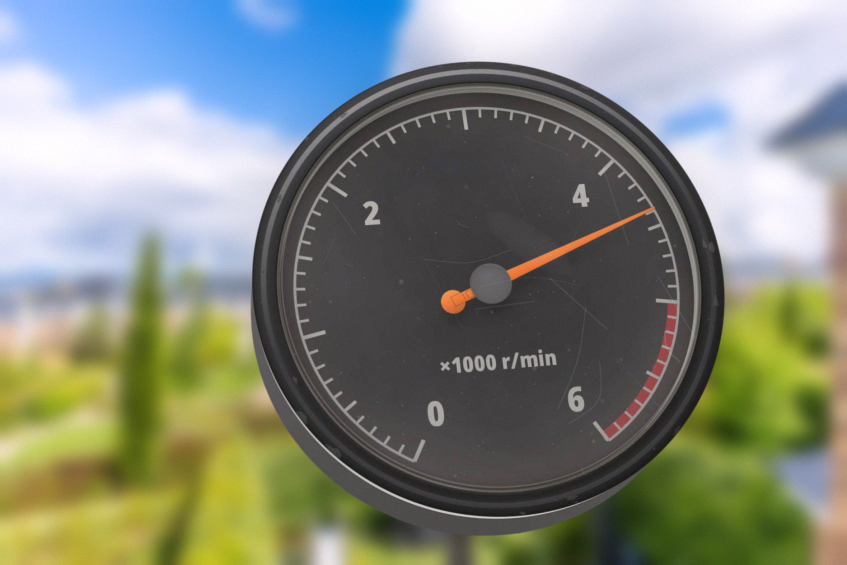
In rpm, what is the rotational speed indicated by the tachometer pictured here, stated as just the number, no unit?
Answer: 4400
